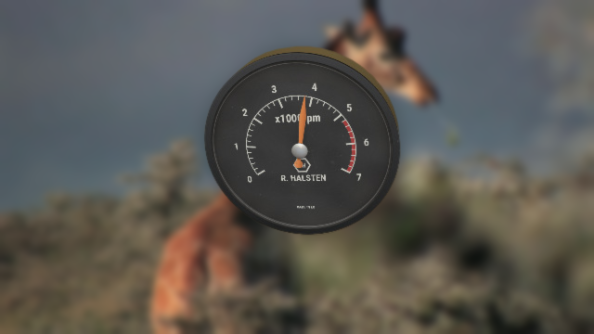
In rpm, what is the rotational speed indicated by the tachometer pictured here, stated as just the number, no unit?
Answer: 3800
